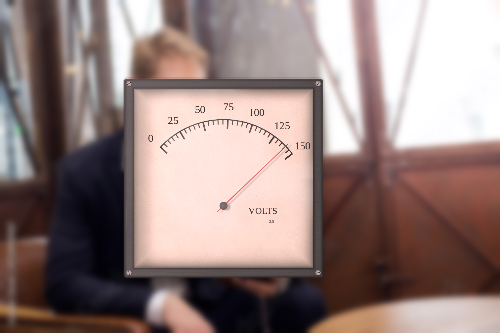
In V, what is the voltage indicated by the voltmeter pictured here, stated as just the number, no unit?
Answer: 140
